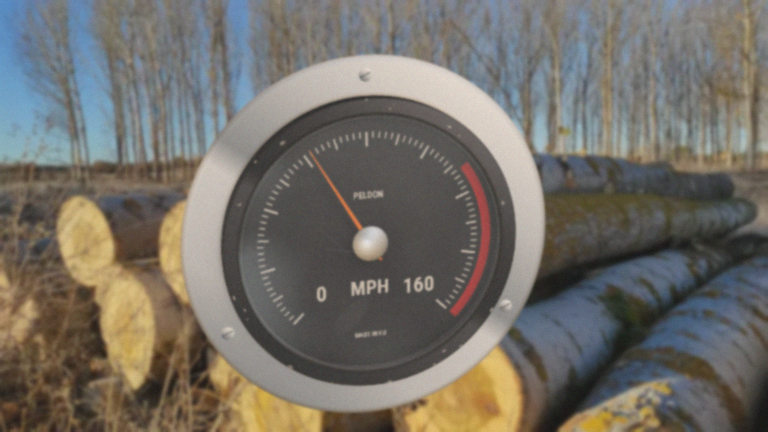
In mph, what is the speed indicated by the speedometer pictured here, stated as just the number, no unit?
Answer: 62
